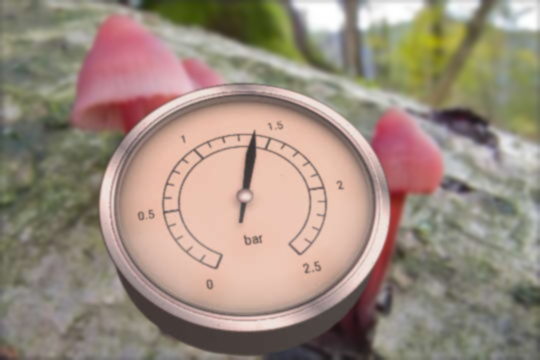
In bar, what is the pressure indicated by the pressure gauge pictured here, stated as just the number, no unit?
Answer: 1.4
